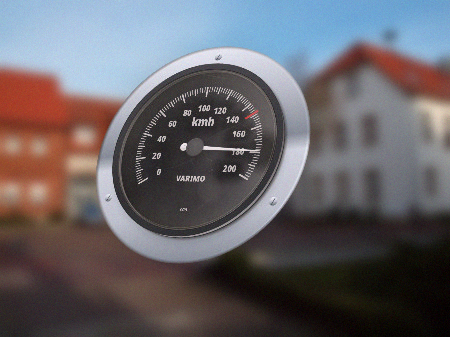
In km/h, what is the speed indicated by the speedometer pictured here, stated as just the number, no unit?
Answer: 180
